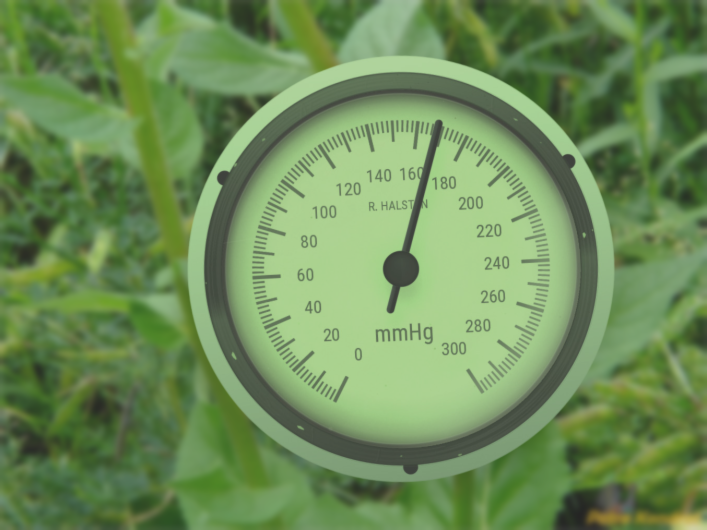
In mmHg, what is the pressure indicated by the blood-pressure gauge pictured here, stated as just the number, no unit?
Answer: 168
